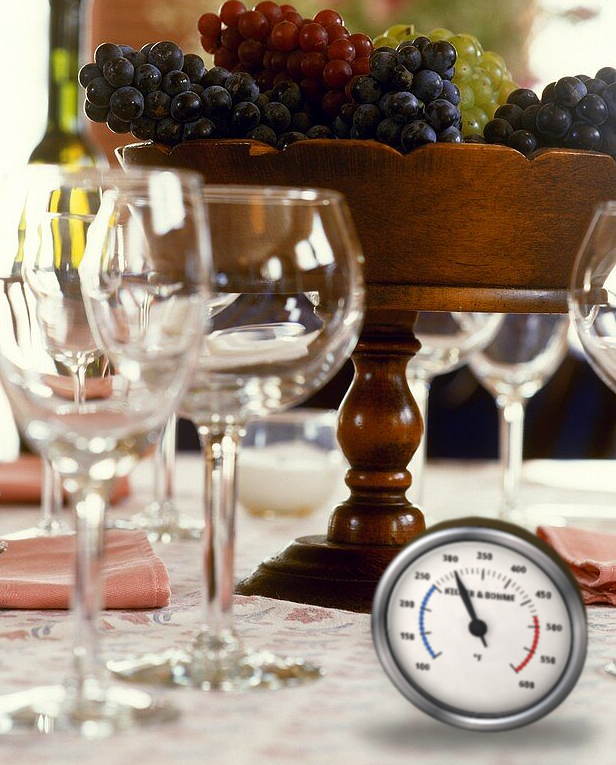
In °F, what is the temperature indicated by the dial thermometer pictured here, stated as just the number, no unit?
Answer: 300
